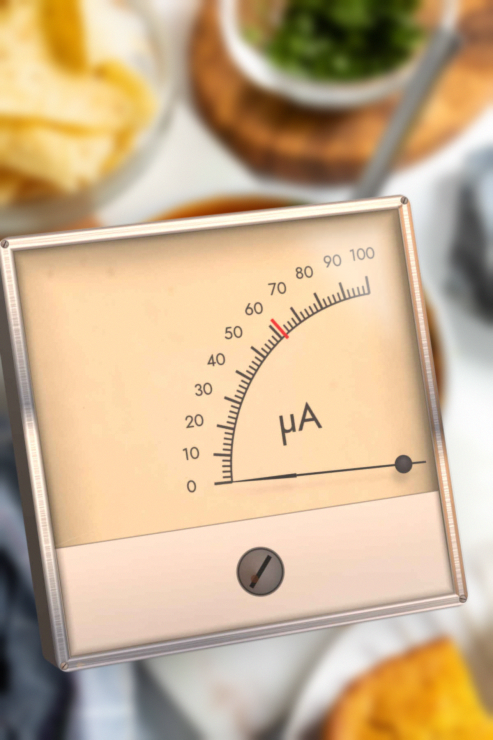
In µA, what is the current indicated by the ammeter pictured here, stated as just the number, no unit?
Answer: 0
